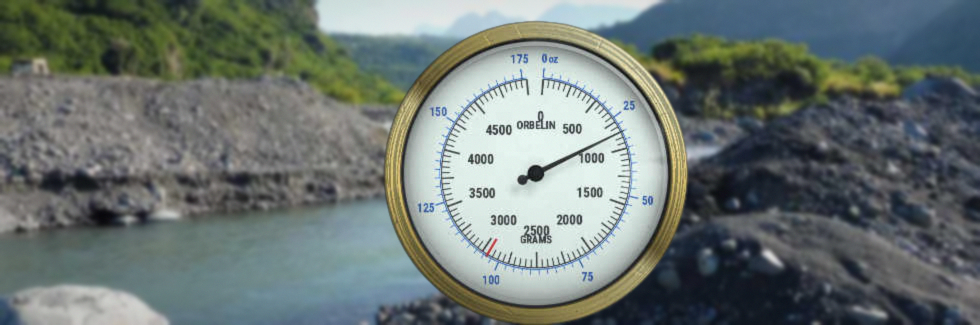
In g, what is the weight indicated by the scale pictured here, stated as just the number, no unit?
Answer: 850
